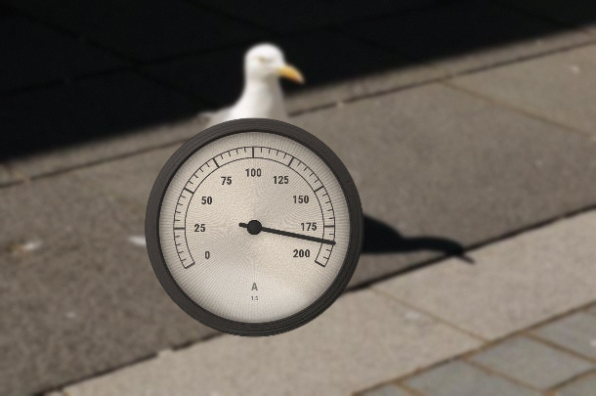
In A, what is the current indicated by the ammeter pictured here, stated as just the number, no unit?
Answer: 185
